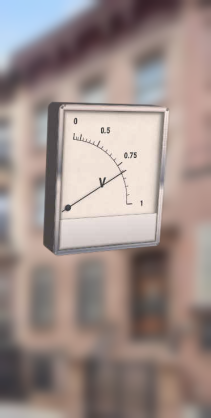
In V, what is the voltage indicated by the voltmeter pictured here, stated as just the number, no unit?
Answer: 0.8
